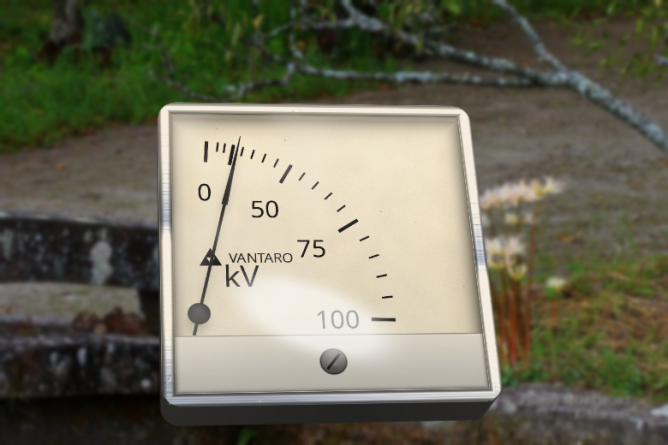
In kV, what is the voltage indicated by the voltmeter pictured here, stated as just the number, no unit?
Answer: 27.5
